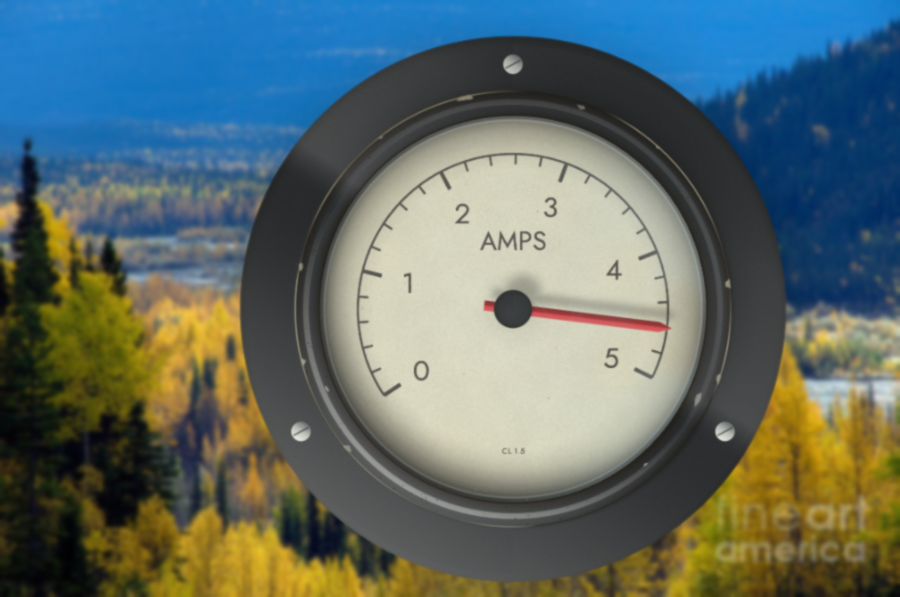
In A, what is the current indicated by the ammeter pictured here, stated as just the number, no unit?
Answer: 4.6
